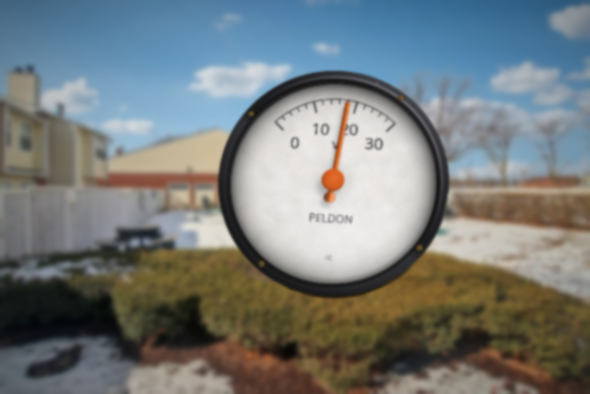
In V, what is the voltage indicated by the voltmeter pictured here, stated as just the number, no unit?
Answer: 18
